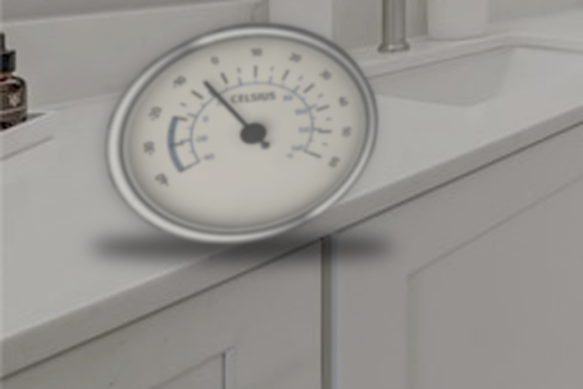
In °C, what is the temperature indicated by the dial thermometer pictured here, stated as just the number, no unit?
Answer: -5
